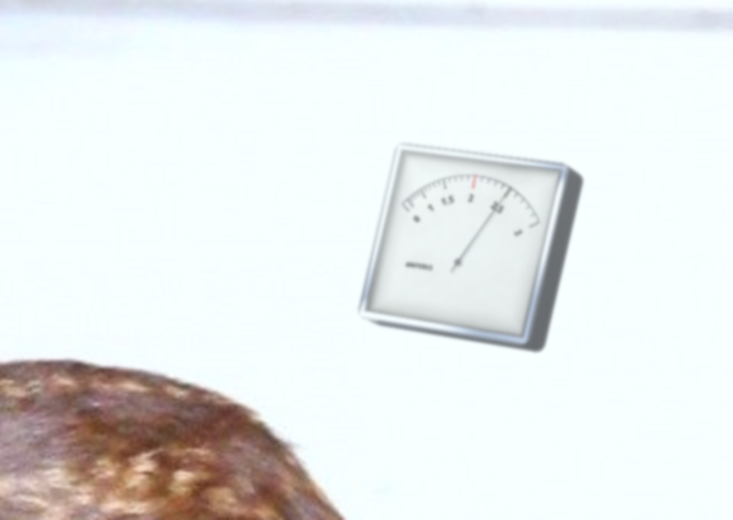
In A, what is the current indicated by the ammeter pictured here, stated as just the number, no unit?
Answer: 2.5
